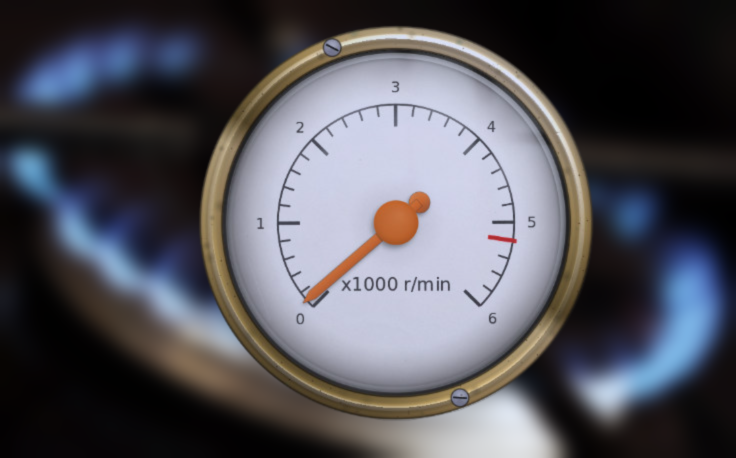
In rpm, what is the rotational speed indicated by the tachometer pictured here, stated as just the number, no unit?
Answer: 100
